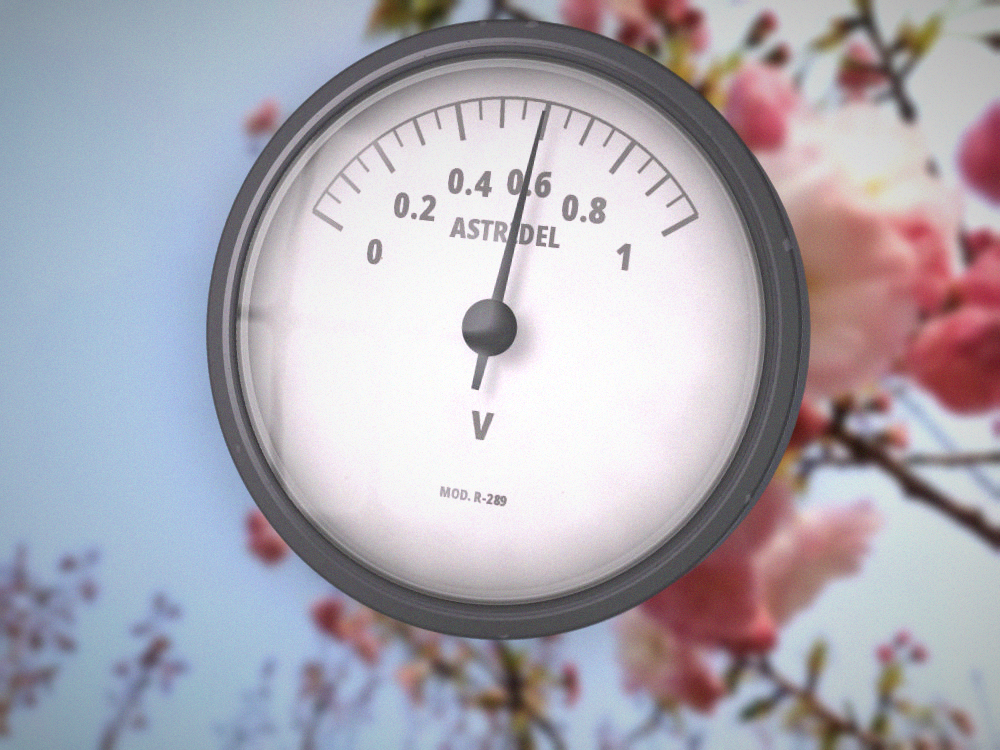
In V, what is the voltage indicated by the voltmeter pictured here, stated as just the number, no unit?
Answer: 0.6
